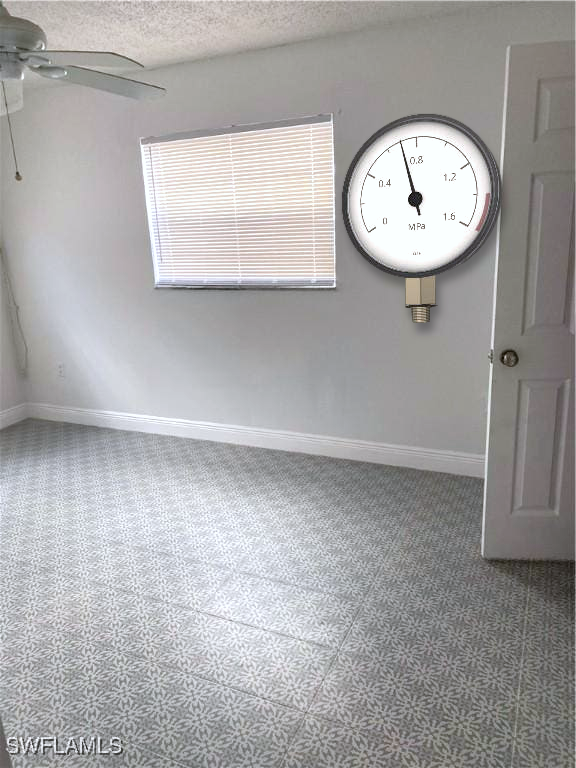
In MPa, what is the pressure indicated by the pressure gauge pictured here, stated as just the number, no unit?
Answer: 0.7
